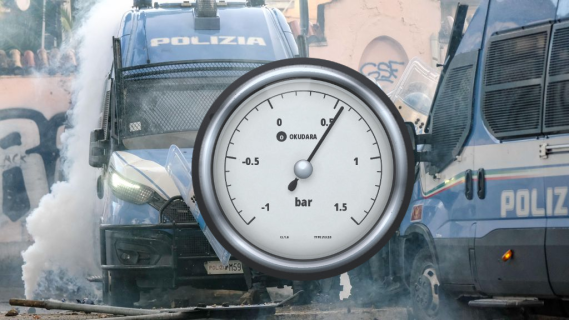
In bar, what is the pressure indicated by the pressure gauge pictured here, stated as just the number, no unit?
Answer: 0.55
